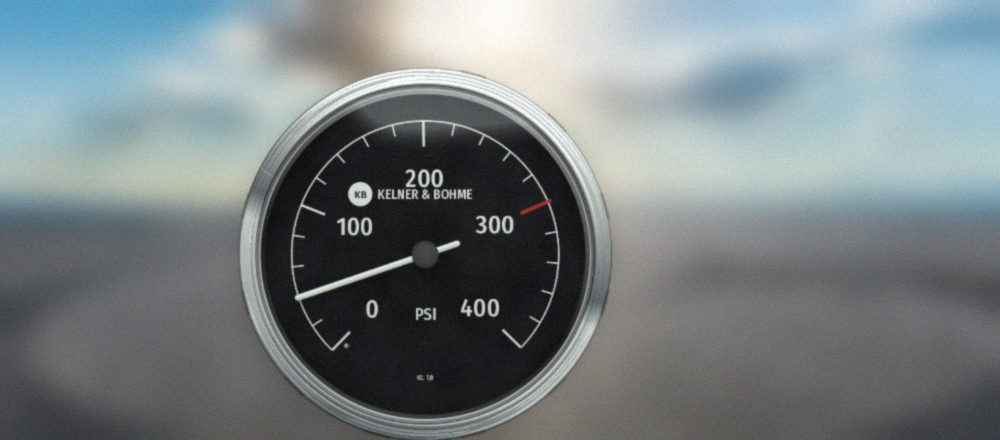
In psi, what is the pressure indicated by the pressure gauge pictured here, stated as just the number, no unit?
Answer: 40
